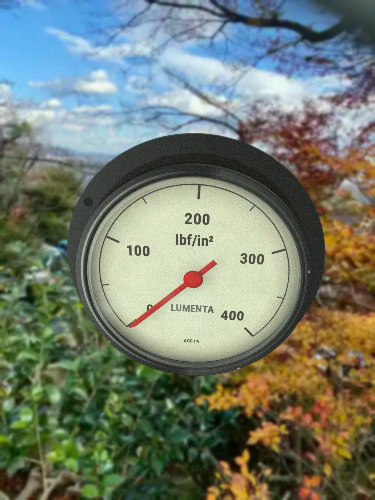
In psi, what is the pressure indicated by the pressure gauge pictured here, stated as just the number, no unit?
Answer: 0
